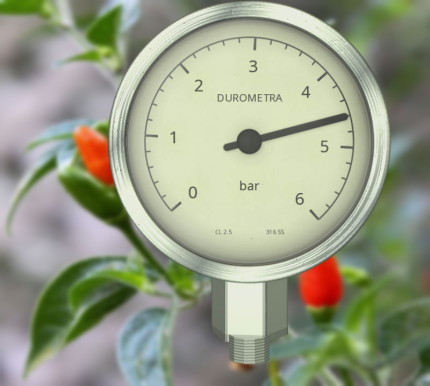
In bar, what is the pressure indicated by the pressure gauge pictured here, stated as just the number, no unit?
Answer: 4.6
